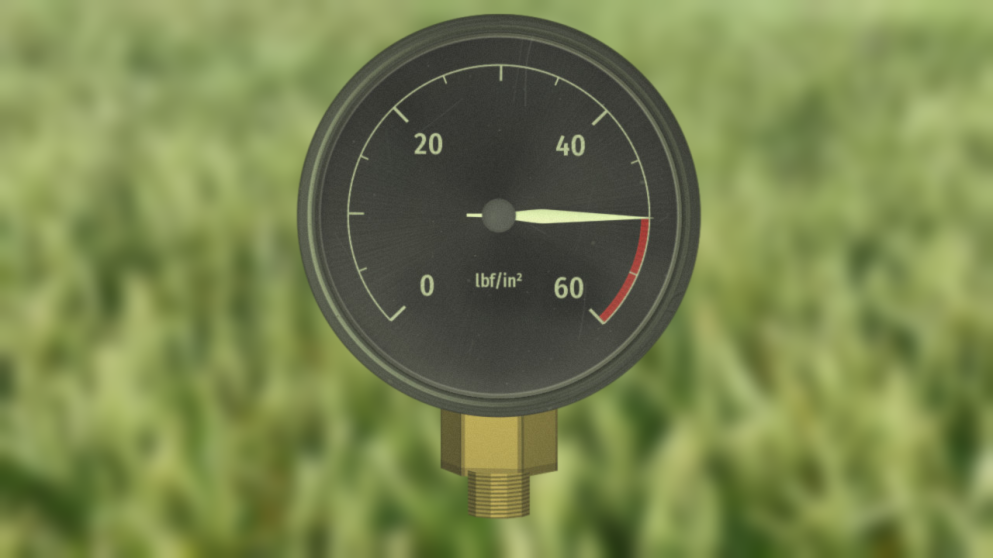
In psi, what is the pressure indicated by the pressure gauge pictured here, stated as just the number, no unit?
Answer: 50
